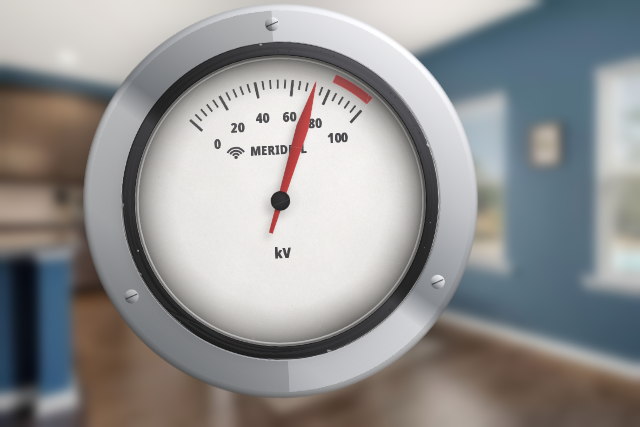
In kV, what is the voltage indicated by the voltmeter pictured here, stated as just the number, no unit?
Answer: 72
